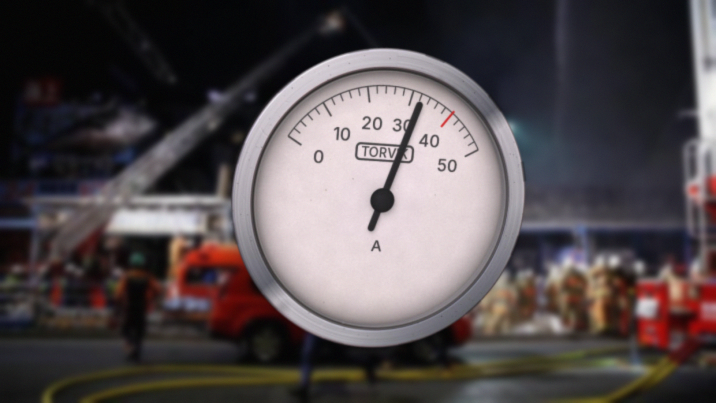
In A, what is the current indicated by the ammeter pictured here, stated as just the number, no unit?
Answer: 32
